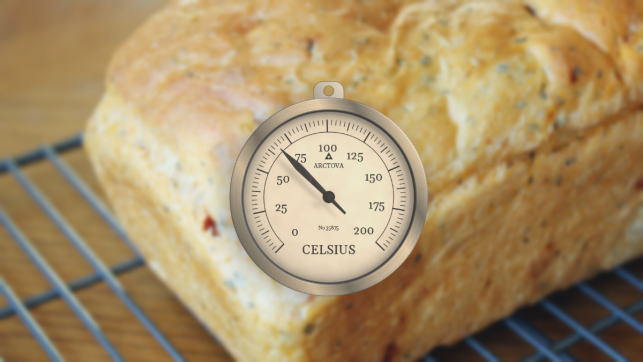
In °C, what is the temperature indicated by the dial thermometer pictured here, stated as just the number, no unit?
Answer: 67.5
